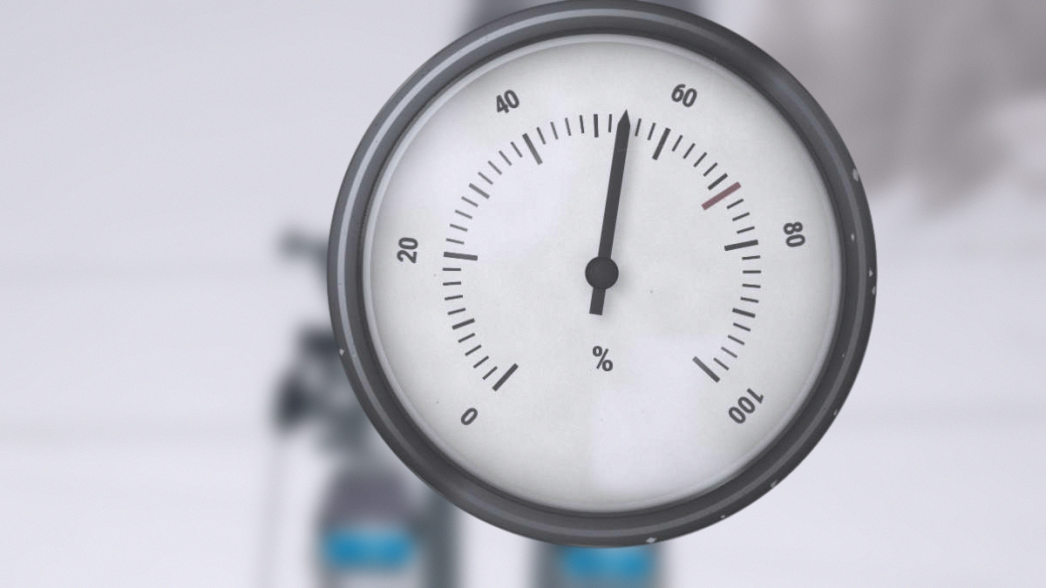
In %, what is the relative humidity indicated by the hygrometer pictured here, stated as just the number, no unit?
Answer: 54
